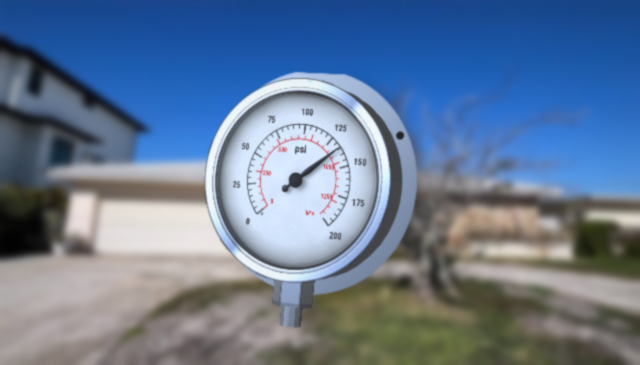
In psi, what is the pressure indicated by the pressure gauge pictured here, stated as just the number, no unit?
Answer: 135
